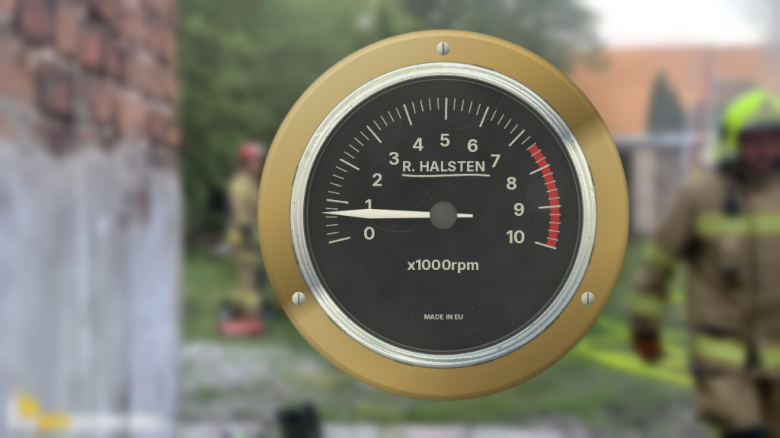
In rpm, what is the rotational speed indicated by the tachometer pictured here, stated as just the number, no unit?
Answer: 700
